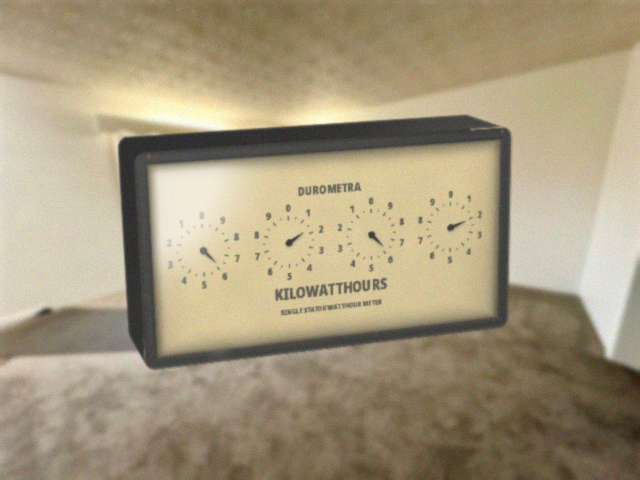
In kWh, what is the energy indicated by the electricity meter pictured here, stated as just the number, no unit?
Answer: 6162
